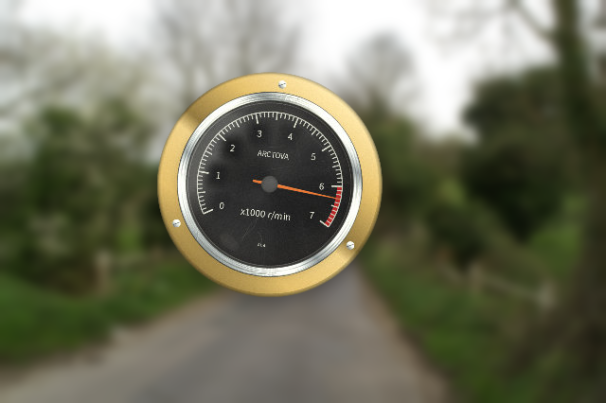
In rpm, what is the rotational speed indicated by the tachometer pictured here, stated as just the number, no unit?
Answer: 6300
